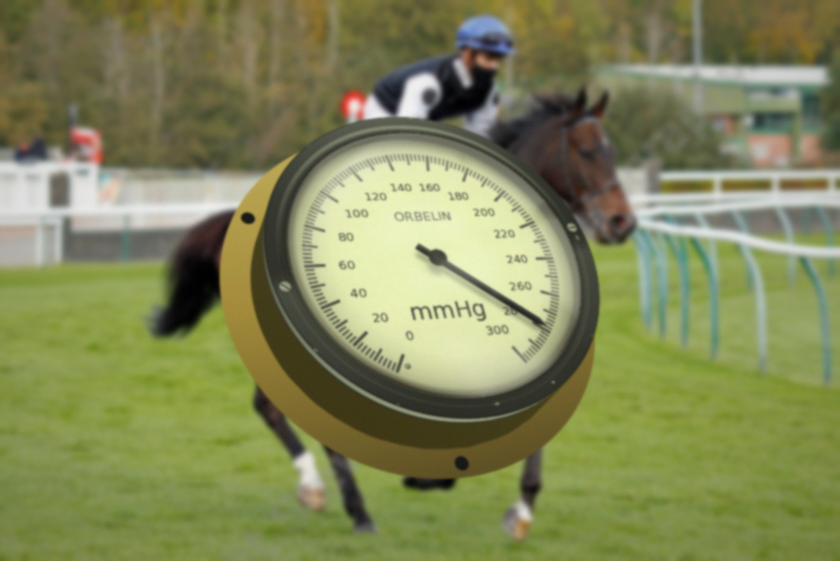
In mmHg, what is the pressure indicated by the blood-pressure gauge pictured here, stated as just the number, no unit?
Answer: 280
